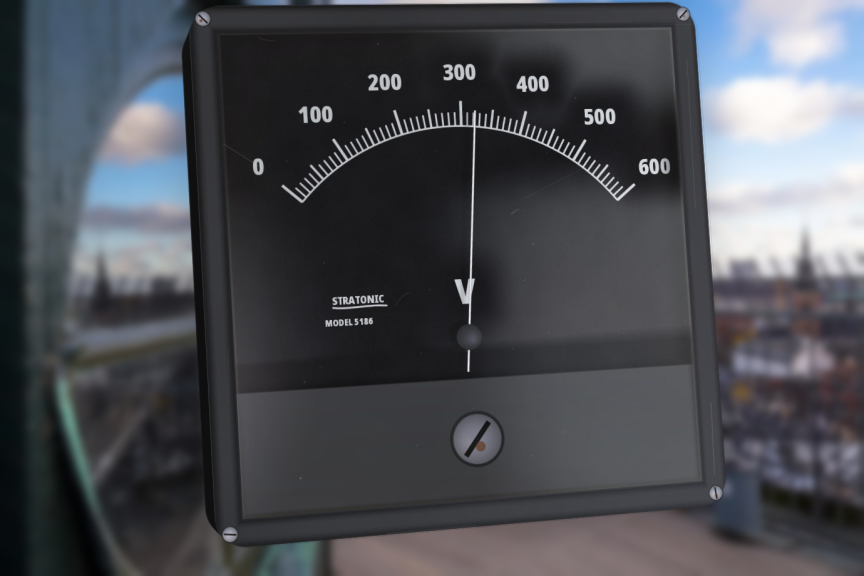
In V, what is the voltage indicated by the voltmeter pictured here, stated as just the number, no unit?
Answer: 320
